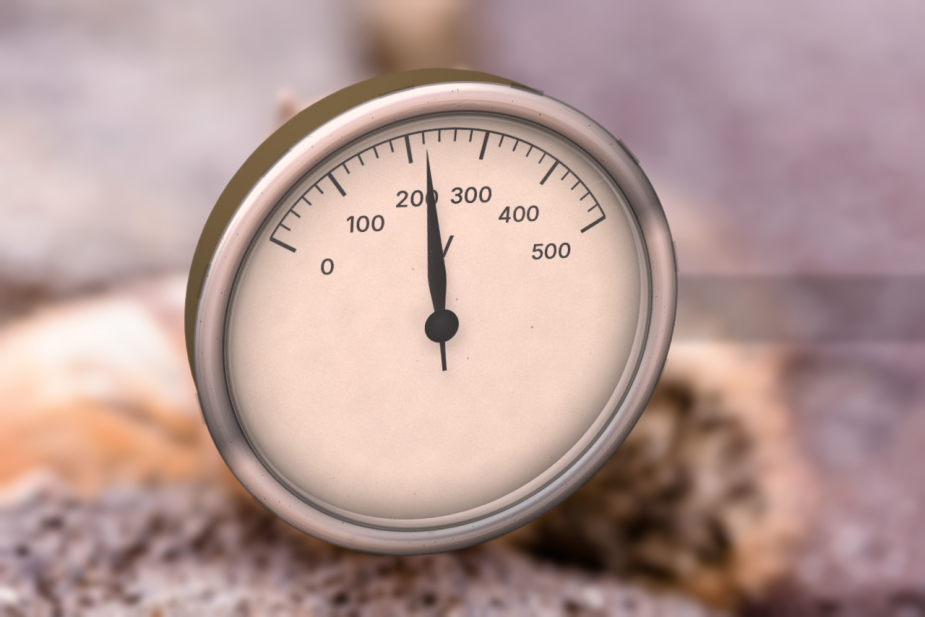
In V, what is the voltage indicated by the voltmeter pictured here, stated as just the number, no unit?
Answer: 220
